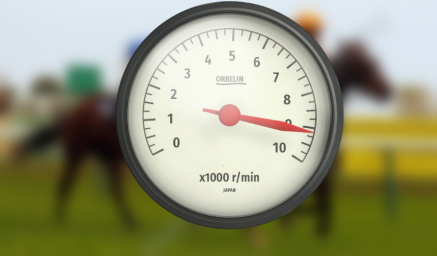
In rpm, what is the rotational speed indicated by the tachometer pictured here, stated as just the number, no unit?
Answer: 9125
